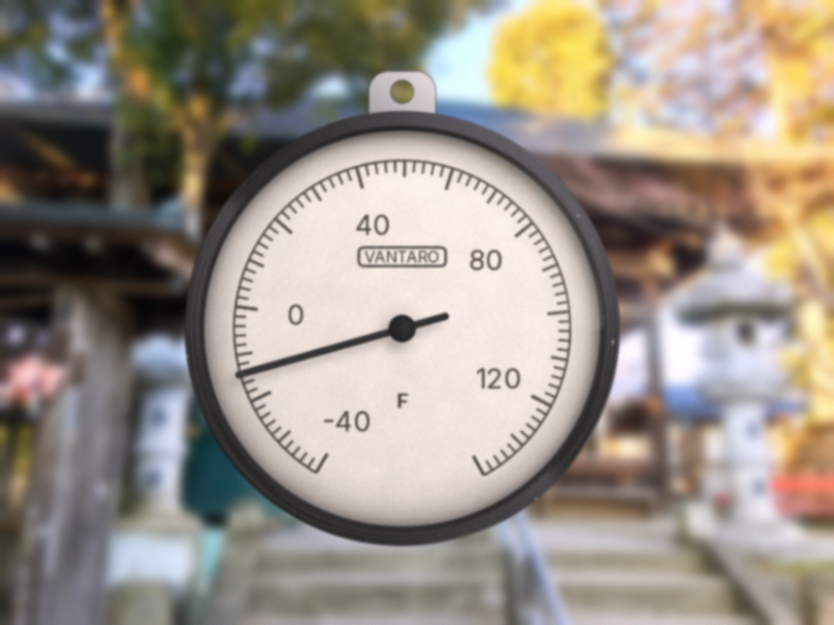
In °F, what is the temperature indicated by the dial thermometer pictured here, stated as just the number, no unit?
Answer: -14
